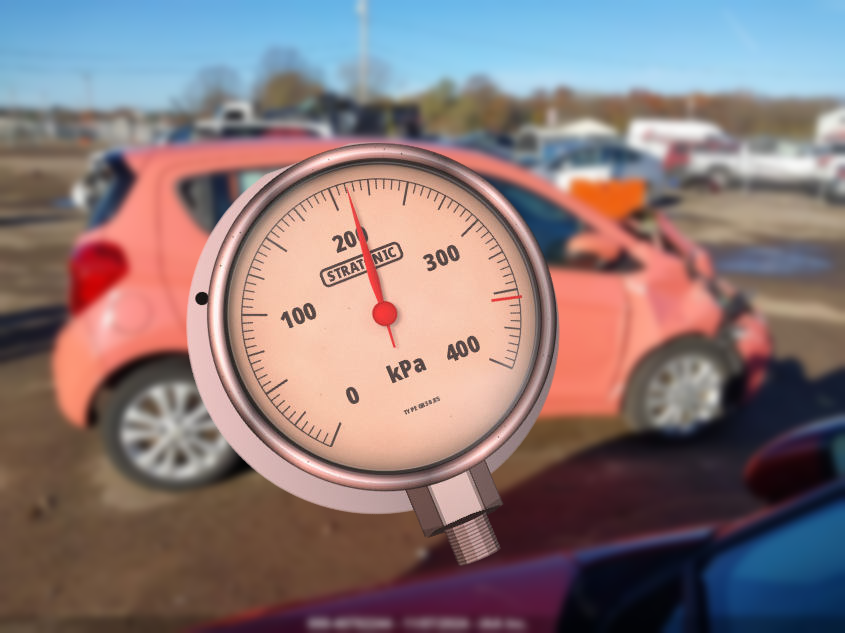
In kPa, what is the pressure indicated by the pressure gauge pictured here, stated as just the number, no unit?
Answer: 210
